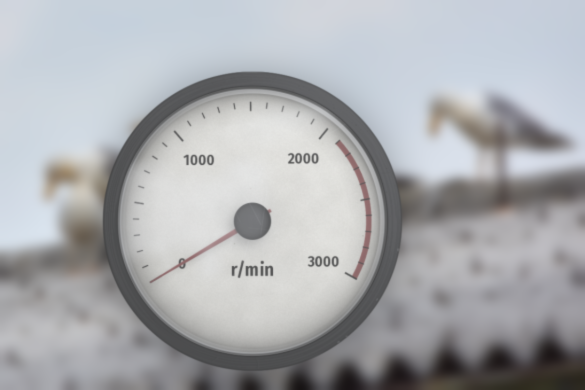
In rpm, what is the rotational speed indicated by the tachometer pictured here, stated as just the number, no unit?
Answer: 0
